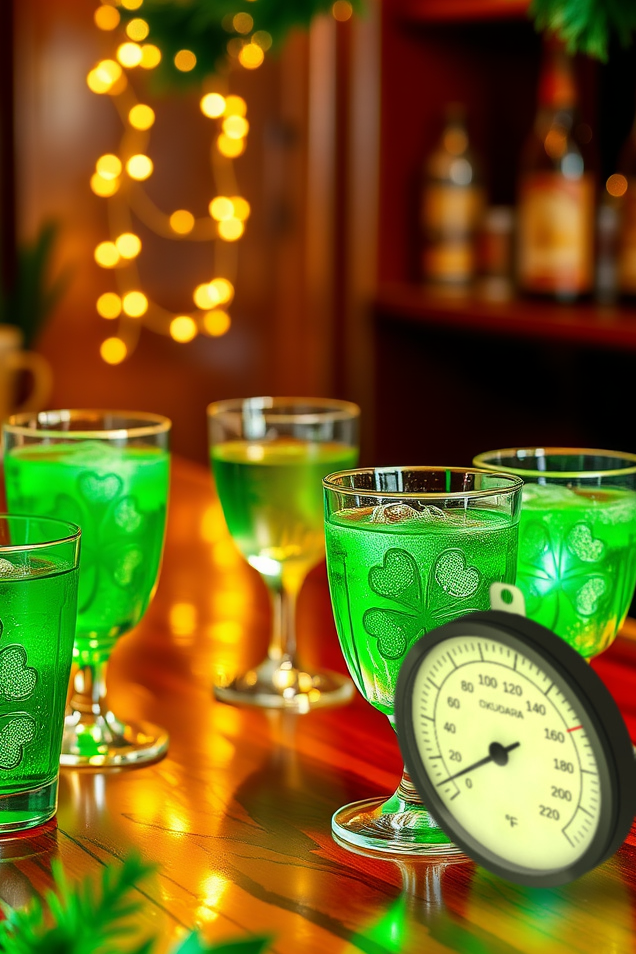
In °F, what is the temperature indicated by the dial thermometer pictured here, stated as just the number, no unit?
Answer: 8
